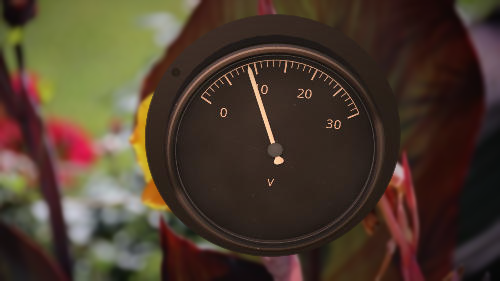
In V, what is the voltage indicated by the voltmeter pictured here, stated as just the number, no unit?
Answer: 9
